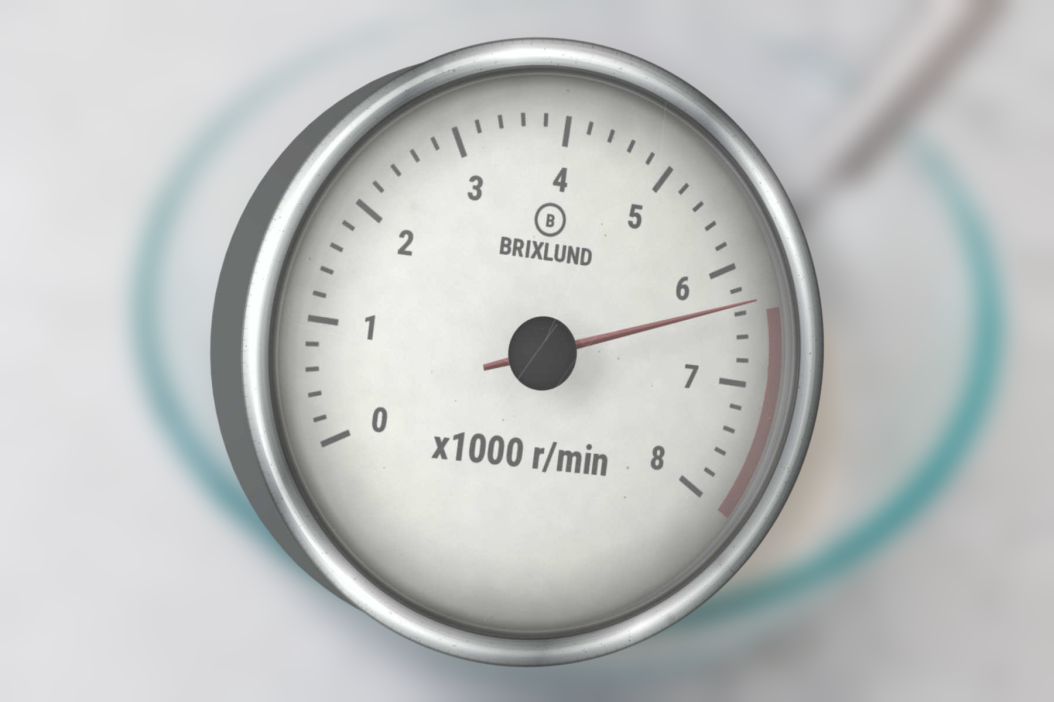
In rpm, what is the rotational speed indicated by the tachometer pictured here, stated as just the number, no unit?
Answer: 6300
